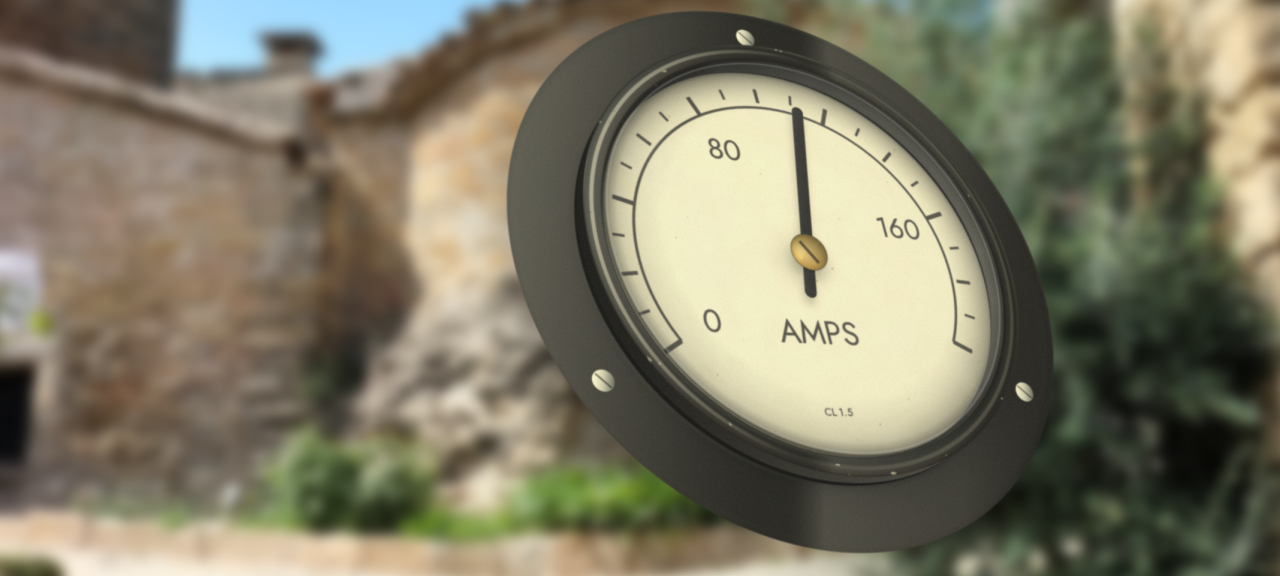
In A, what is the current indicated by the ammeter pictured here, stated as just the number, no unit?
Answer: 110
